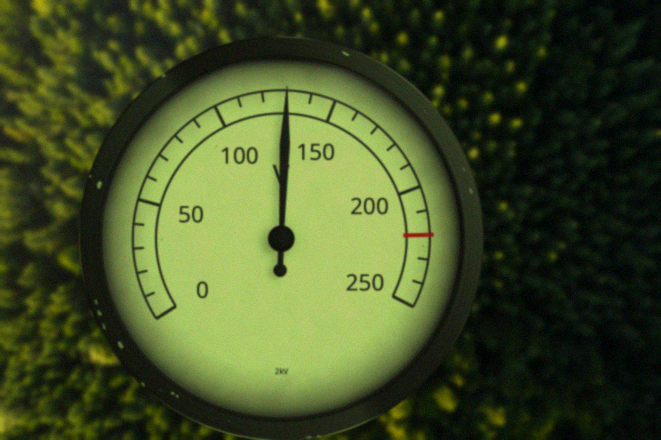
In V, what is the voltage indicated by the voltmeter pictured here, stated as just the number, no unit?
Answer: 130
